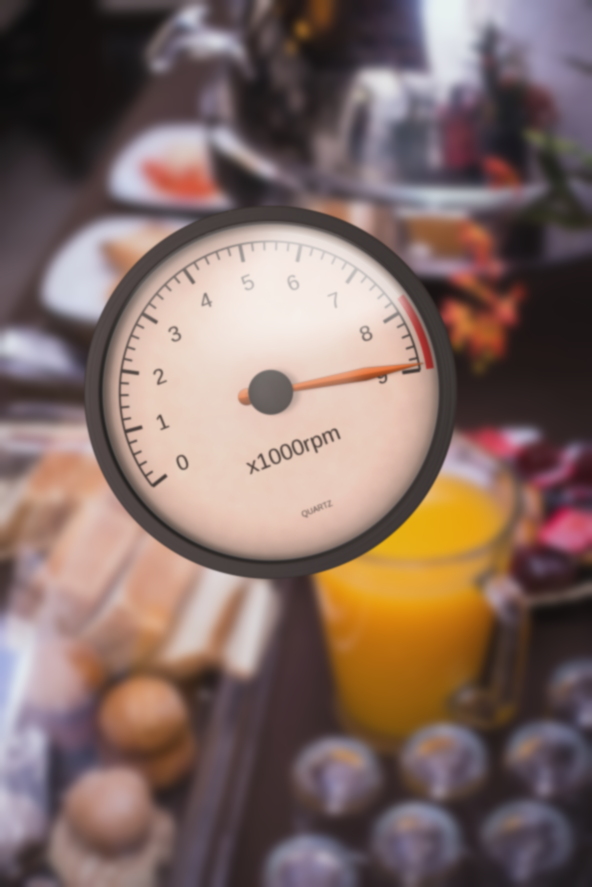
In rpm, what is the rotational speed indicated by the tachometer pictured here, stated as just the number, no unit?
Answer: 8900
